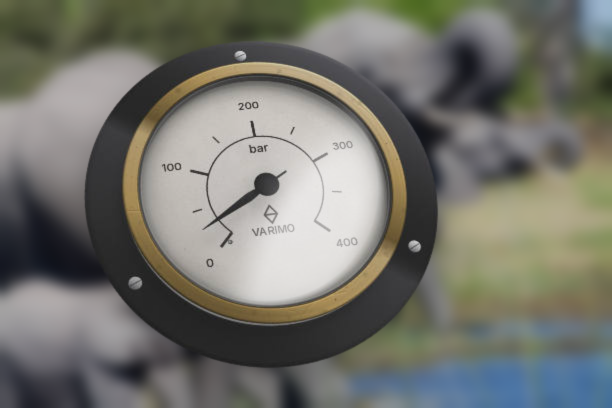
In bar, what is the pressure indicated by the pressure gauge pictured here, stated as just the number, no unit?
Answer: 25
